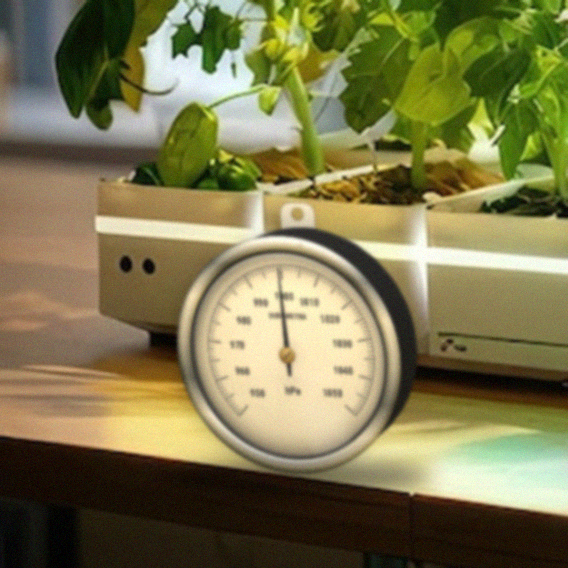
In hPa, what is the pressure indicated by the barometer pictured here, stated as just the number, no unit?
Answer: 1000
